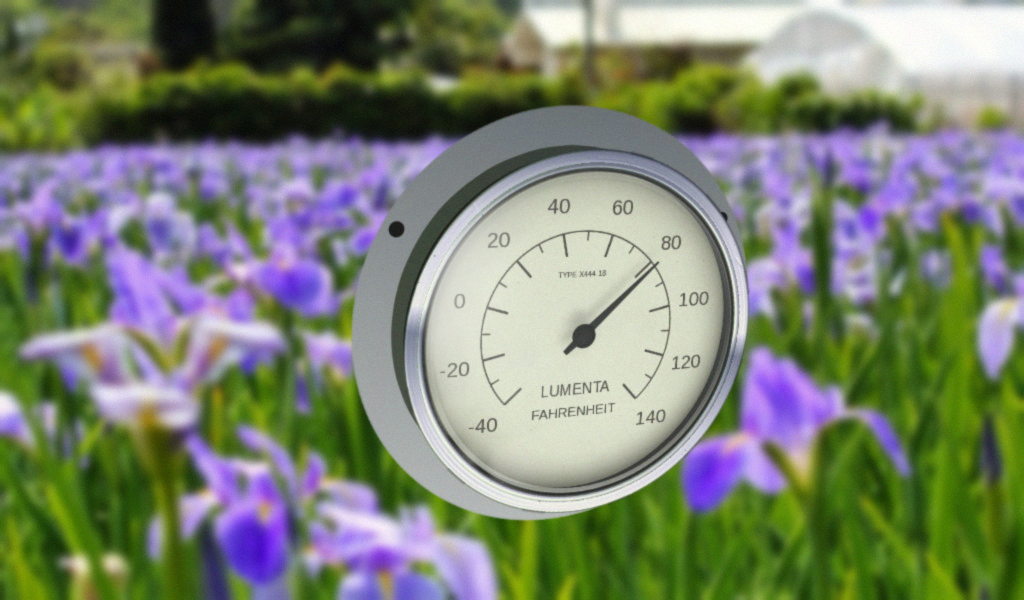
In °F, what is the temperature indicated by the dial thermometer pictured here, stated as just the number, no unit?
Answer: 80
